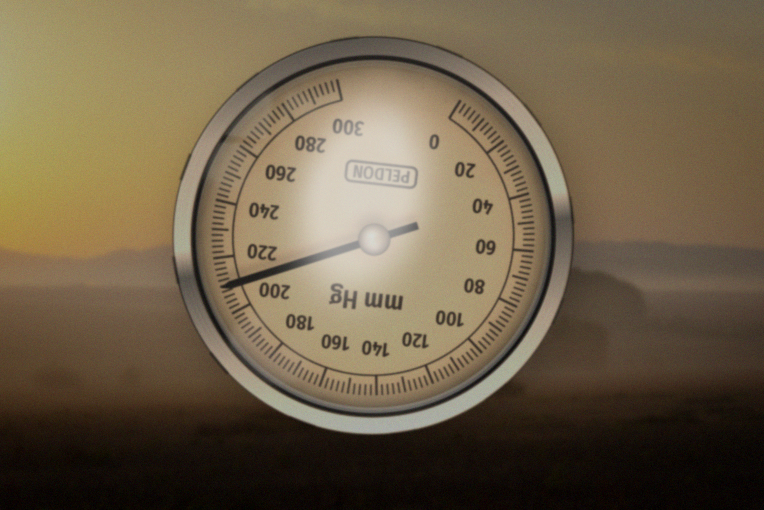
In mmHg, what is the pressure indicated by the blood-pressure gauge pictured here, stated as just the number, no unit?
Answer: 210
